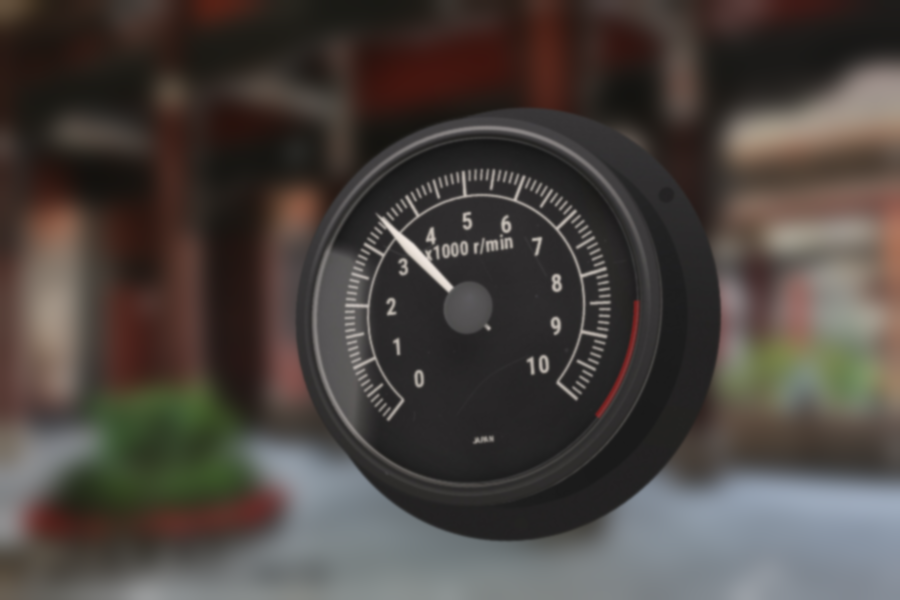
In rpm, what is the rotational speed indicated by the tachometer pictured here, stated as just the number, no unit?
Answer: 3500
